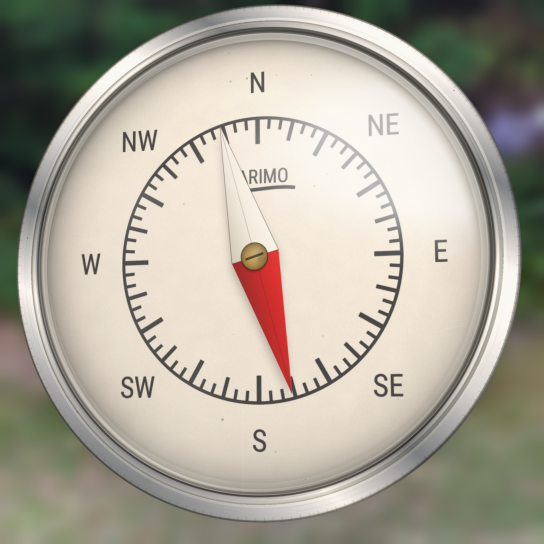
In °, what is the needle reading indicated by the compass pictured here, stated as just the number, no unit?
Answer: 165
